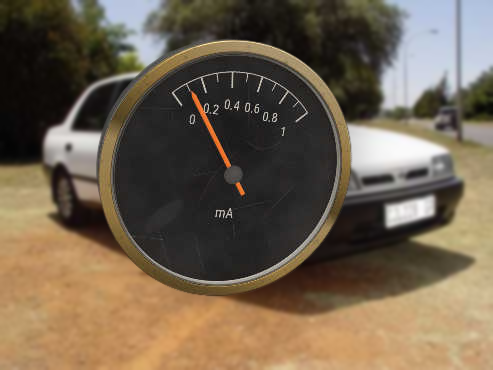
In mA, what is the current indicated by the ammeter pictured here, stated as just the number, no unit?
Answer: 0.1
